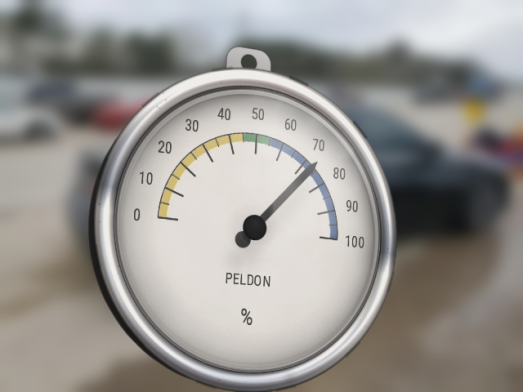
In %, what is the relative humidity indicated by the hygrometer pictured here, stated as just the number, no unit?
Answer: 72.5
